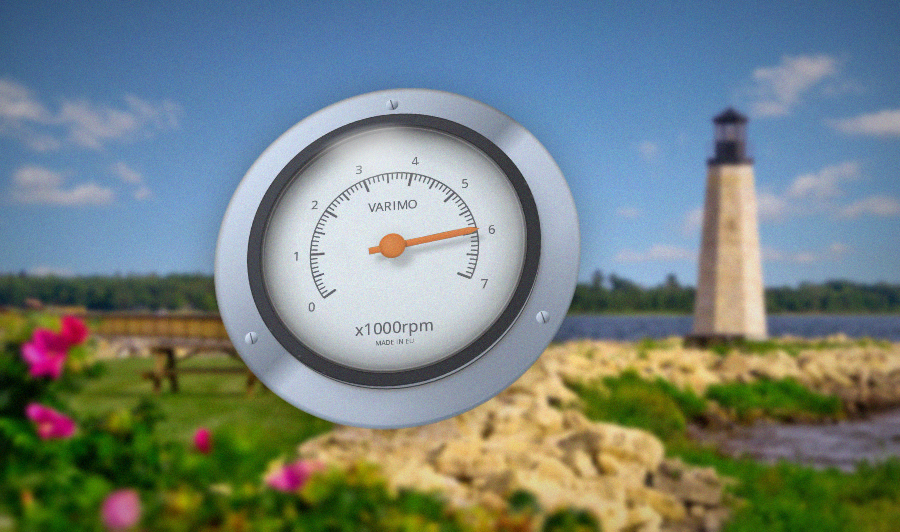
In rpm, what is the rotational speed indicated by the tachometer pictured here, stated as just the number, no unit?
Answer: 6000
